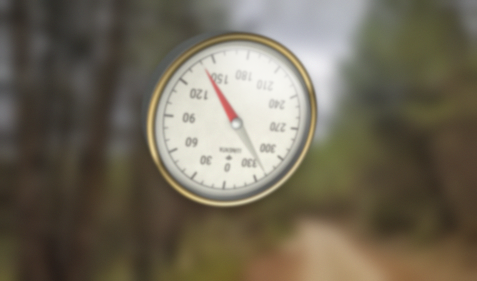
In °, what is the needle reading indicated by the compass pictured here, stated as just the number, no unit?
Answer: 140
